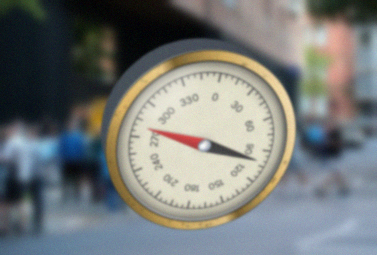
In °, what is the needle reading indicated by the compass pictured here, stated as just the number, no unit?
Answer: 280
